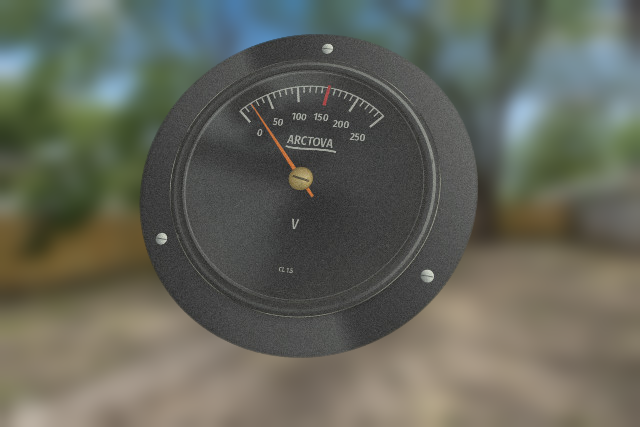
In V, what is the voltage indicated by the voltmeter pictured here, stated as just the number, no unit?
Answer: 20
